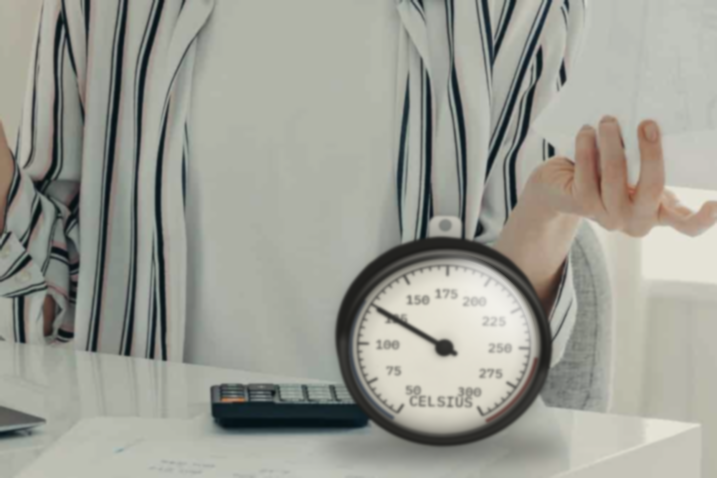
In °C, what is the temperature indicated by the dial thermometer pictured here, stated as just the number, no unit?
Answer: 125
